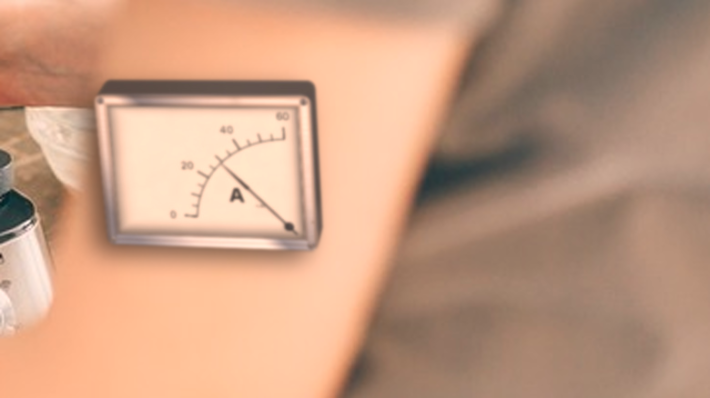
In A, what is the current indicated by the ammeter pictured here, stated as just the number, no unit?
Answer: 30
